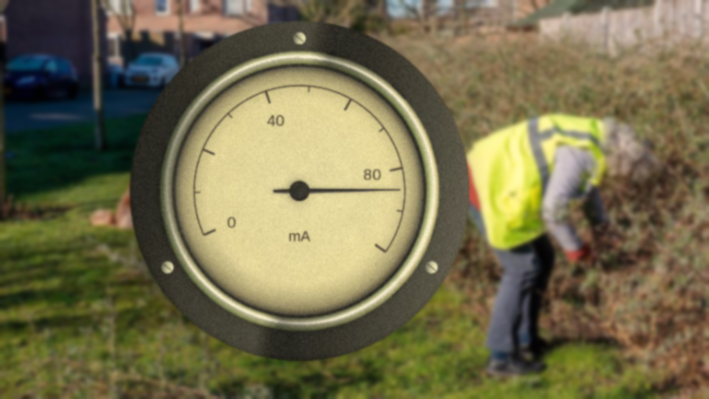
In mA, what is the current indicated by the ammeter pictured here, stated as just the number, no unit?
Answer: 85
